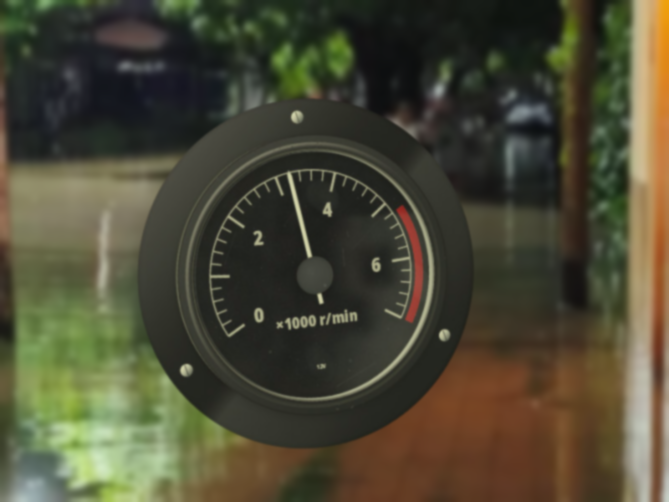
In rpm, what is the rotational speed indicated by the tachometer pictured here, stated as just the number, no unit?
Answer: 3200
